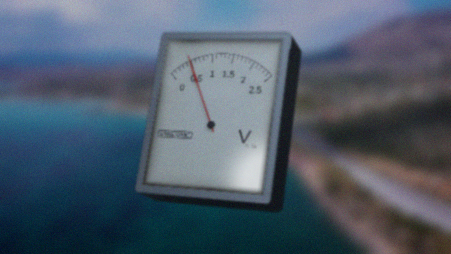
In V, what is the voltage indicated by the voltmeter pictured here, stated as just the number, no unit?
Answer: 0.5
